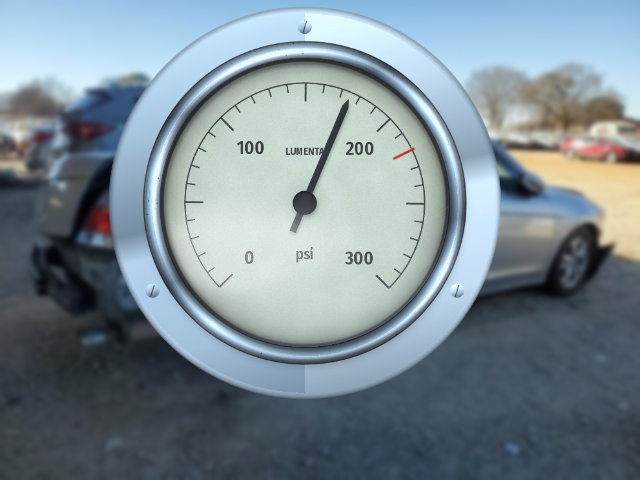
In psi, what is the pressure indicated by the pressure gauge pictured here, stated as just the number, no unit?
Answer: 175
